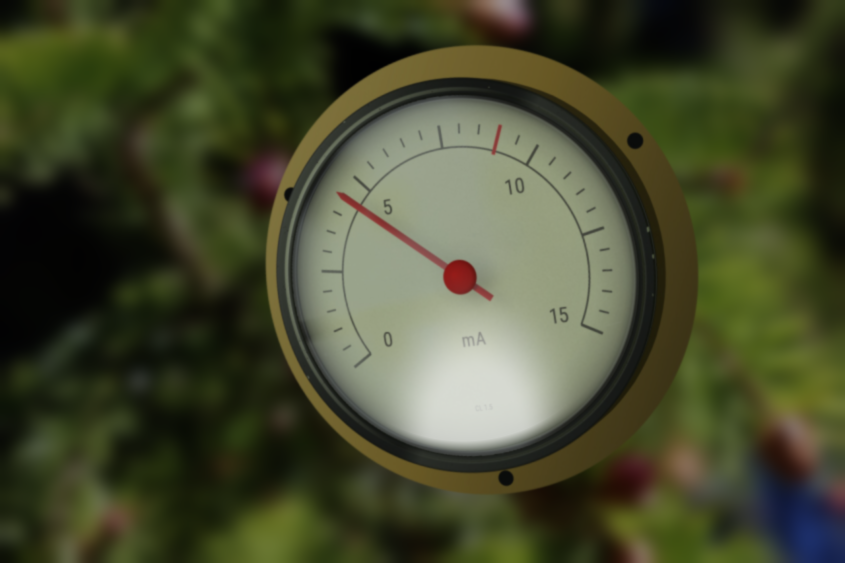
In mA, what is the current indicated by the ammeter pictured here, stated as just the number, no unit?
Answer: 4.5
